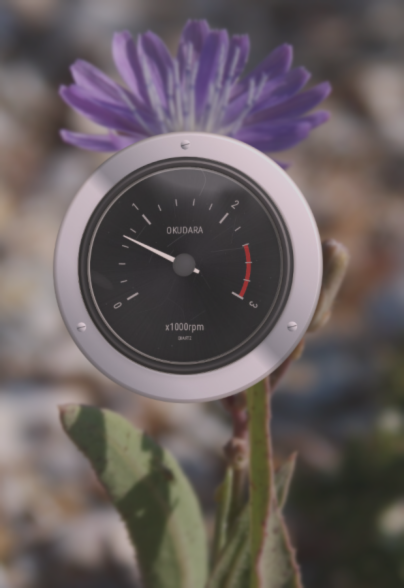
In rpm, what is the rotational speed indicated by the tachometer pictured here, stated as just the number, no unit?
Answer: 700
